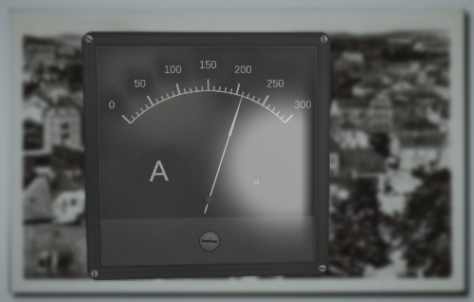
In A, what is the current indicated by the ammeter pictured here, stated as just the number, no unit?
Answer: 210
